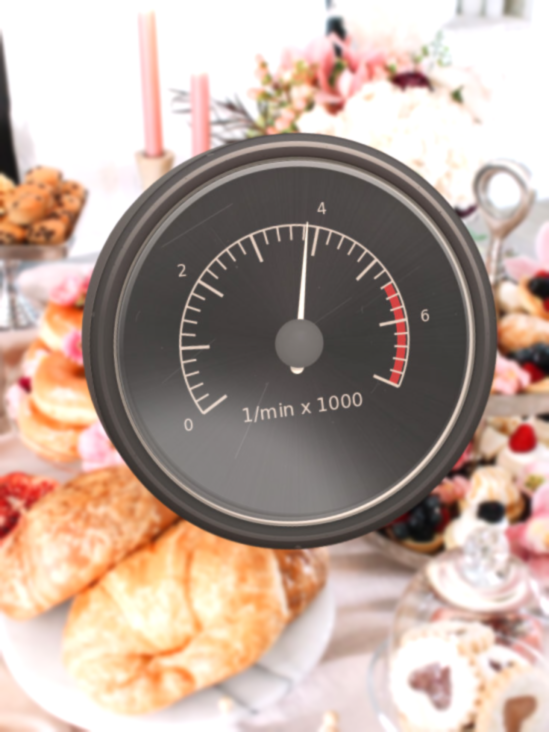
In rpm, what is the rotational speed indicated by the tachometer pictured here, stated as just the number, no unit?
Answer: 3800
